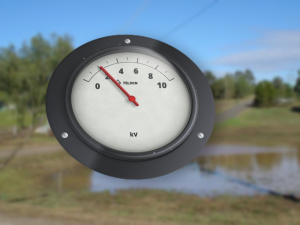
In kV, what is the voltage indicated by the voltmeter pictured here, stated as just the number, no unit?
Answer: 2
